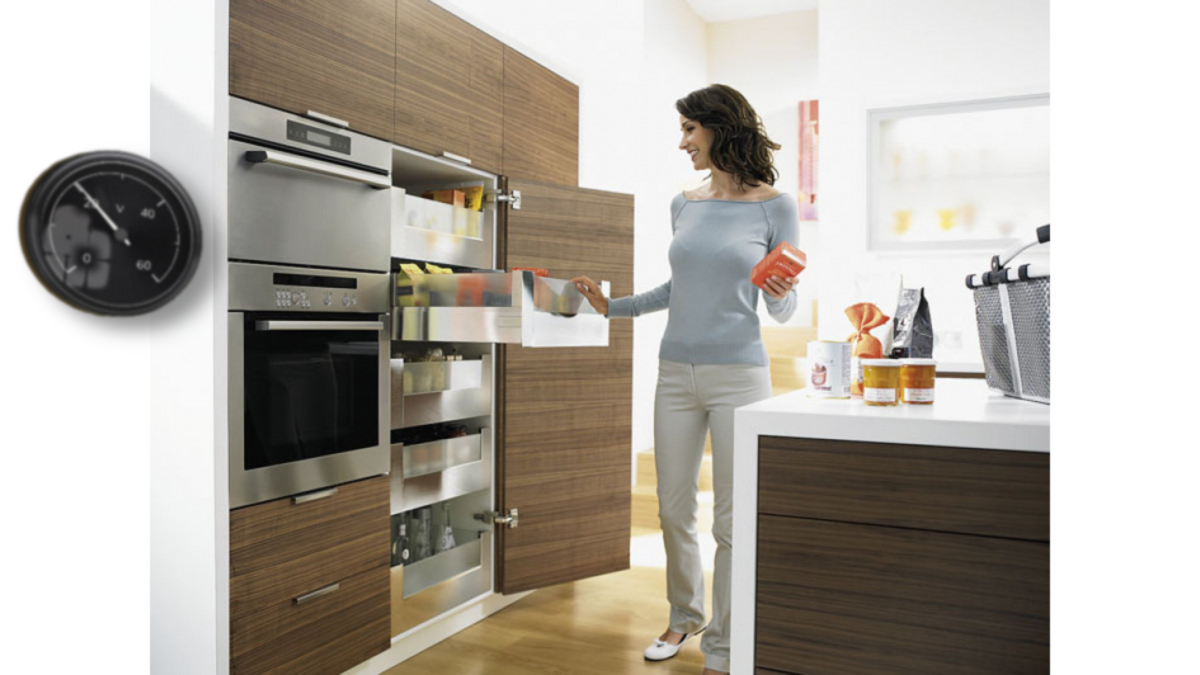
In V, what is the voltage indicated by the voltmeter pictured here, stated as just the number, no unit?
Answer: 20
